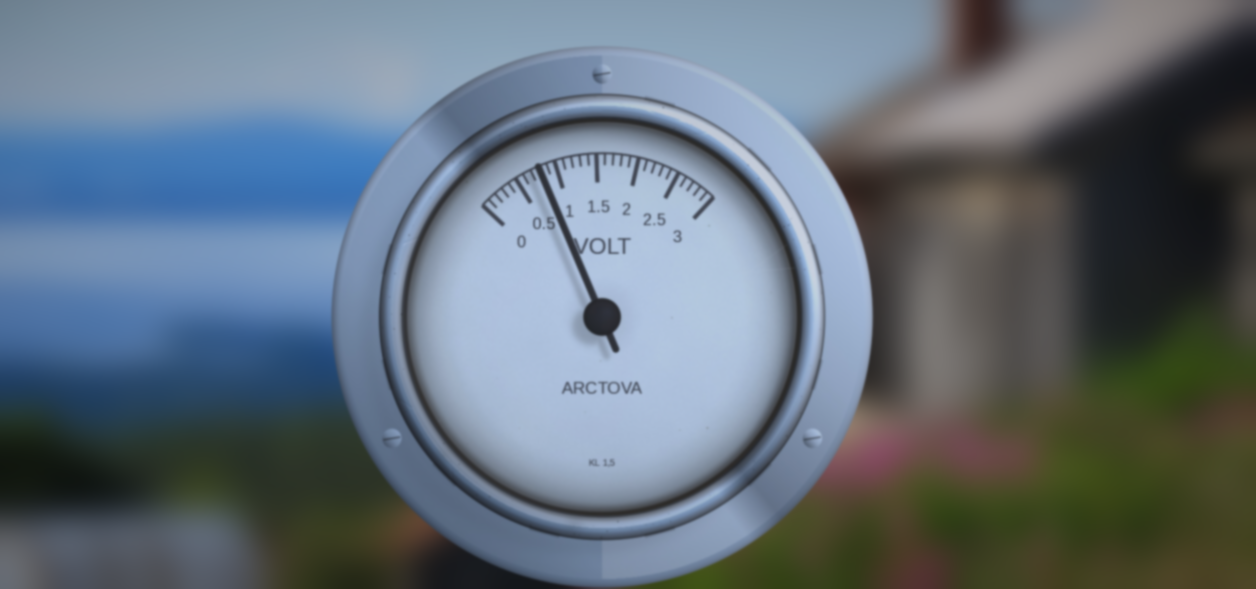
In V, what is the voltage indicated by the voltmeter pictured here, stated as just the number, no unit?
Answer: 0.8
